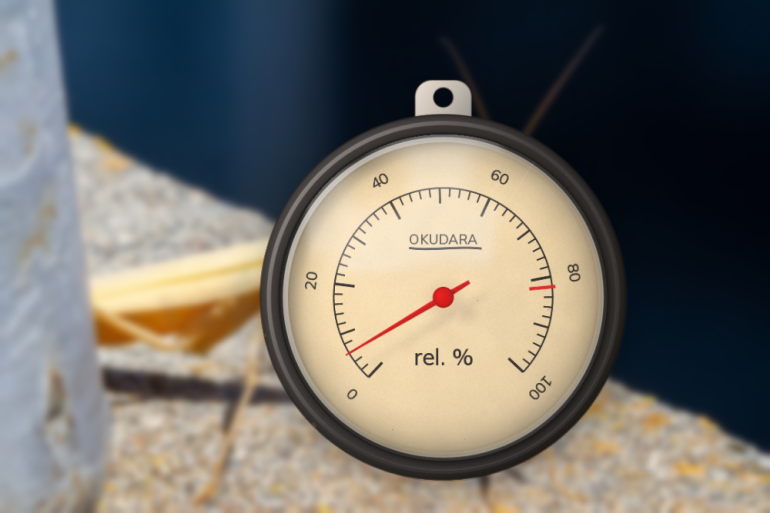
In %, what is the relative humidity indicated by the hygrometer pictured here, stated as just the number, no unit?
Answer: 6
